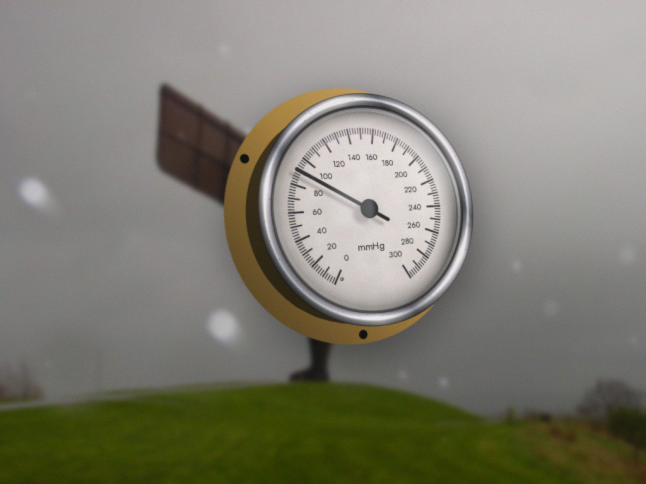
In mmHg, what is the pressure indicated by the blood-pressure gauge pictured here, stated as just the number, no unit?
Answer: 90
